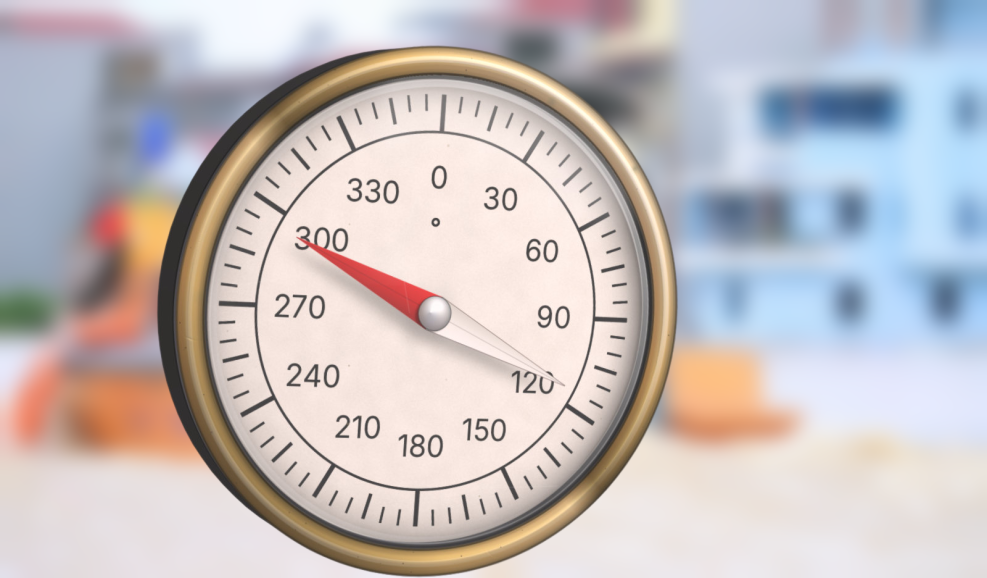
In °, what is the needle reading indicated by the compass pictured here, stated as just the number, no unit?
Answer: 295
